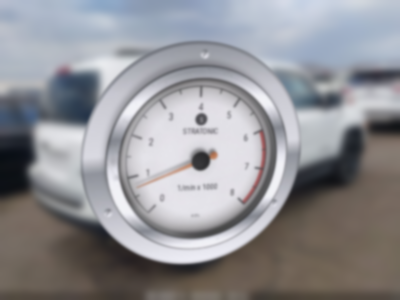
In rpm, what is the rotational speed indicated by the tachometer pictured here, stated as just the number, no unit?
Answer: 750
